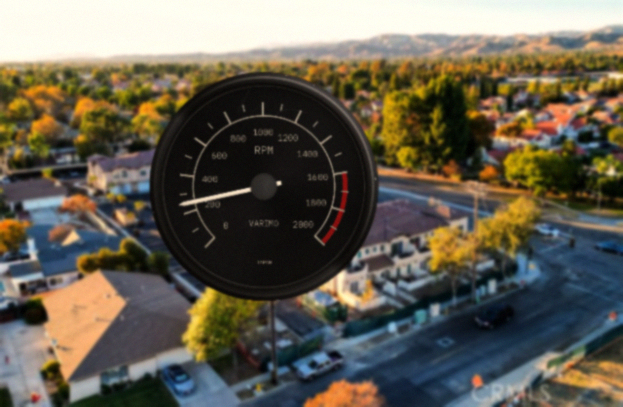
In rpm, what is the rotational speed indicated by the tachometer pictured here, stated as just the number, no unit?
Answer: 250
